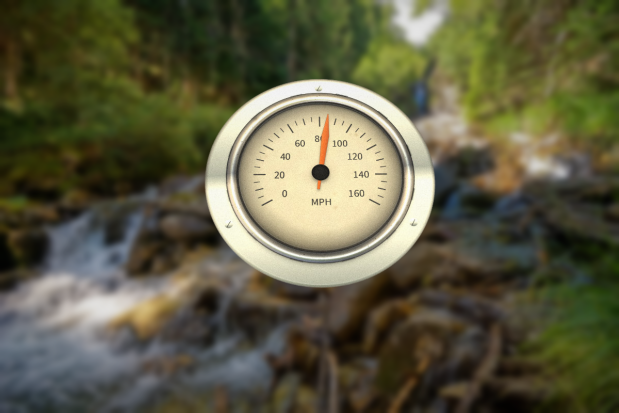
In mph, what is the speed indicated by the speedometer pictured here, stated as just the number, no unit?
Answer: 85
